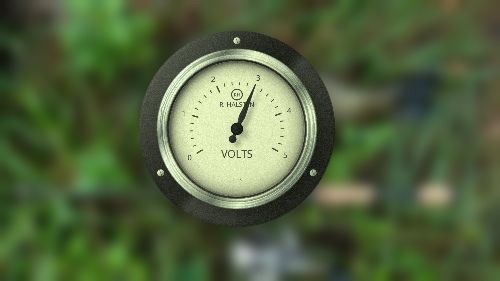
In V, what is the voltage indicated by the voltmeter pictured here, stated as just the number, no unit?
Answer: 3
